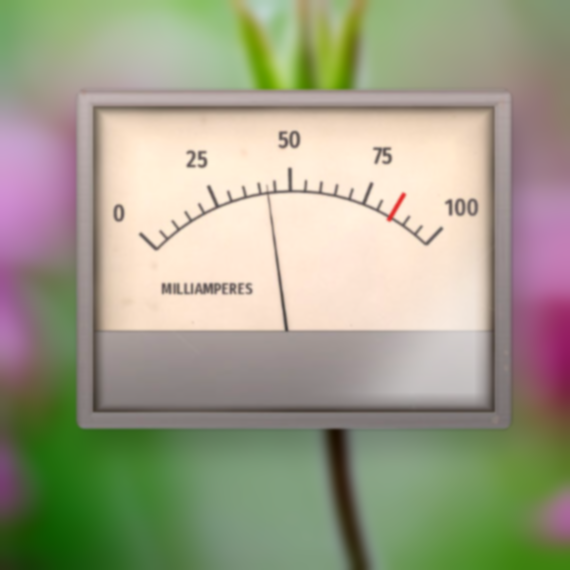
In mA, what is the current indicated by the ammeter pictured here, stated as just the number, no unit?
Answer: 42.5
